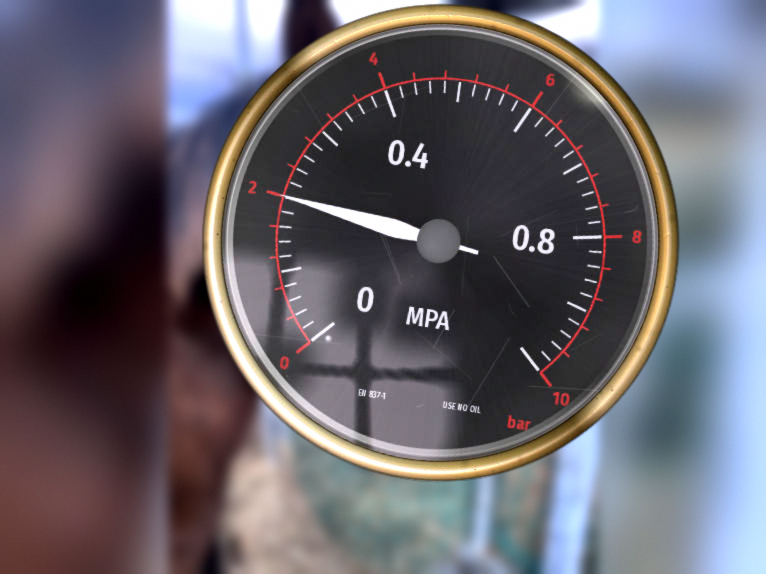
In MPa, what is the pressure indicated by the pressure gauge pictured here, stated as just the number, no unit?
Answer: 0.2
